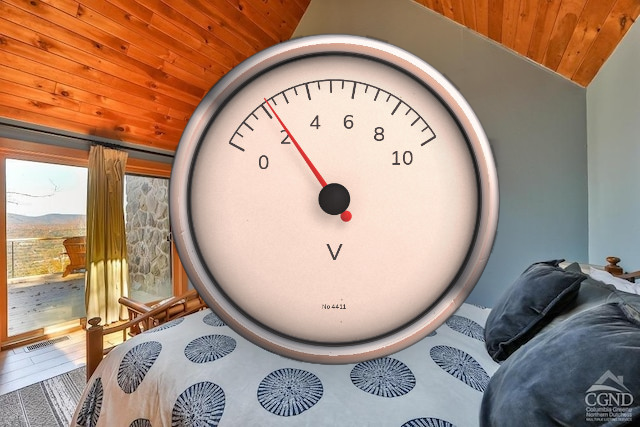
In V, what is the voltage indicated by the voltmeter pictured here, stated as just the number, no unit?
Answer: 2.25
